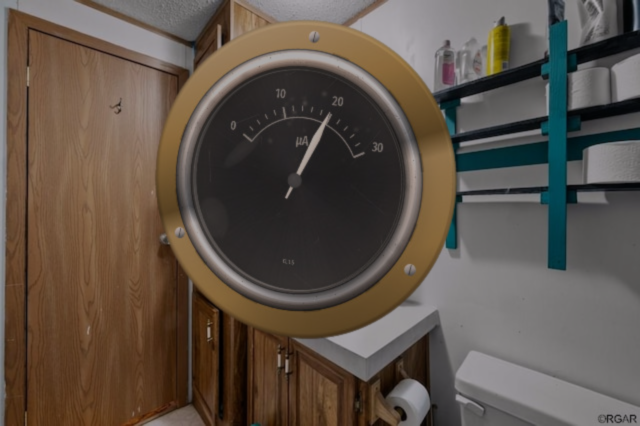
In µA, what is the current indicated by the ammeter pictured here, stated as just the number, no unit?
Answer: 20
